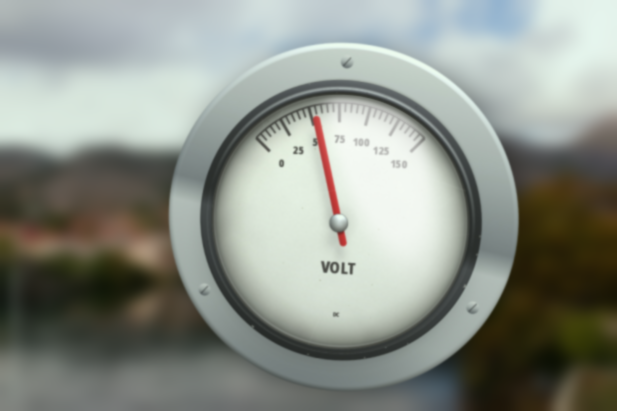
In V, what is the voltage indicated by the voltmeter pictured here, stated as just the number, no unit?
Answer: 55
